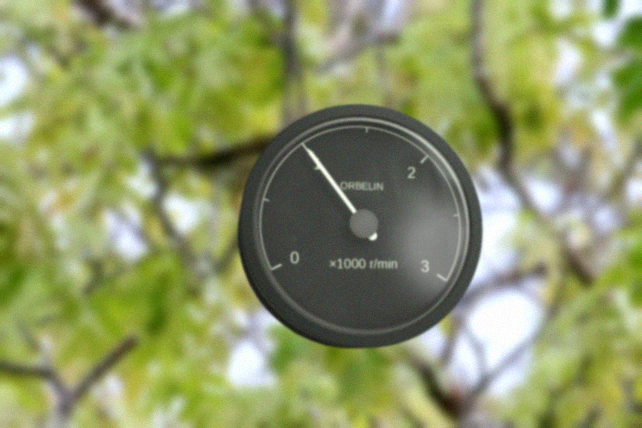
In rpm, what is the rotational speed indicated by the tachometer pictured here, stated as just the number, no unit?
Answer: 1000
